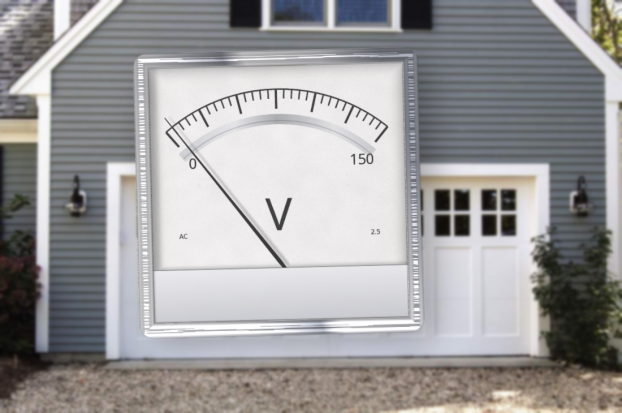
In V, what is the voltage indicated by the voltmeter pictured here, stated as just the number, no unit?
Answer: 5
